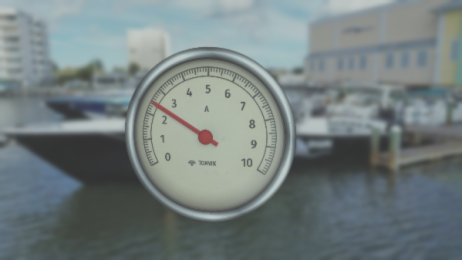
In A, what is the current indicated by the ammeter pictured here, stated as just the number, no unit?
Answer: 2.5
